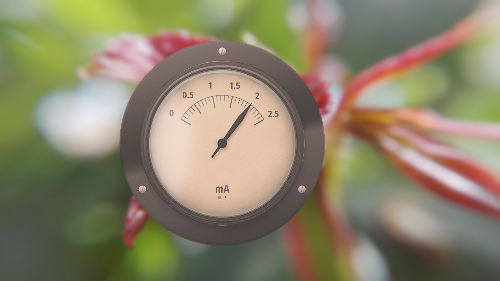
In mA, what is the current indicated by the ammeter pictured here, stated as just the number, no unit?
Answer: 2
